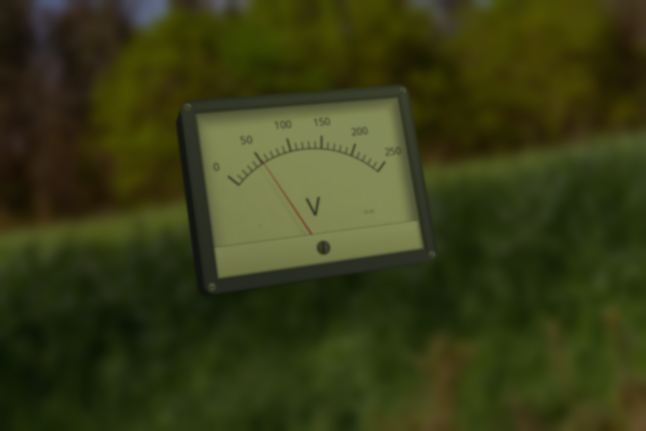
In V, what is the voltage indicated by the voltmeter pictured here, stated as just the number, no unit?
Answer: 50
